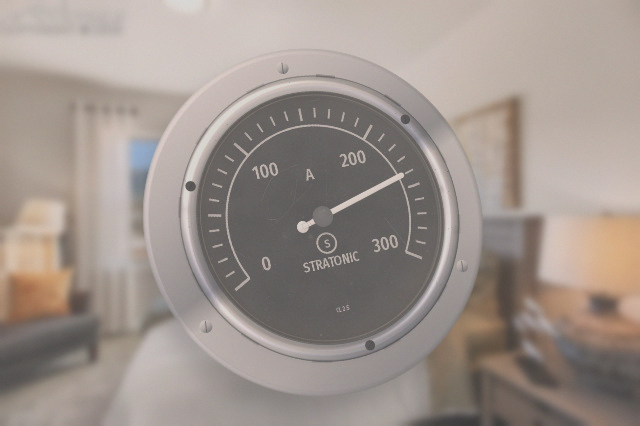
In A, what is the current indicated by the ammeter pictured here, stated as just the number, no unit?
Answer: 240
